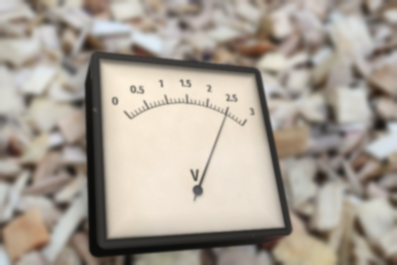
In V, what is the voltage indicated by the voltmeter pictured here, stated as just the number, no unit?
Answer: 2.5
